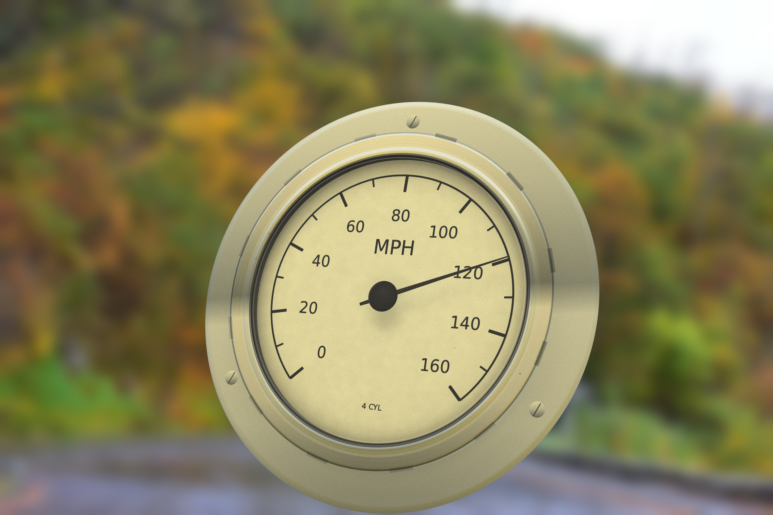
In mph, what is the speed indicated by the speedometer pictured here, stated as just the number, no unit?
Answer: 120
